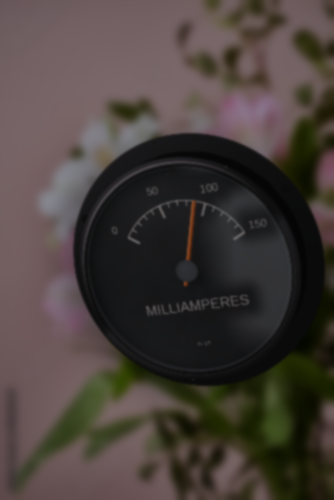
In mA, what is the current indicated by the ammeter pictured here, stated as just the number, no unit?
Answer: 90
